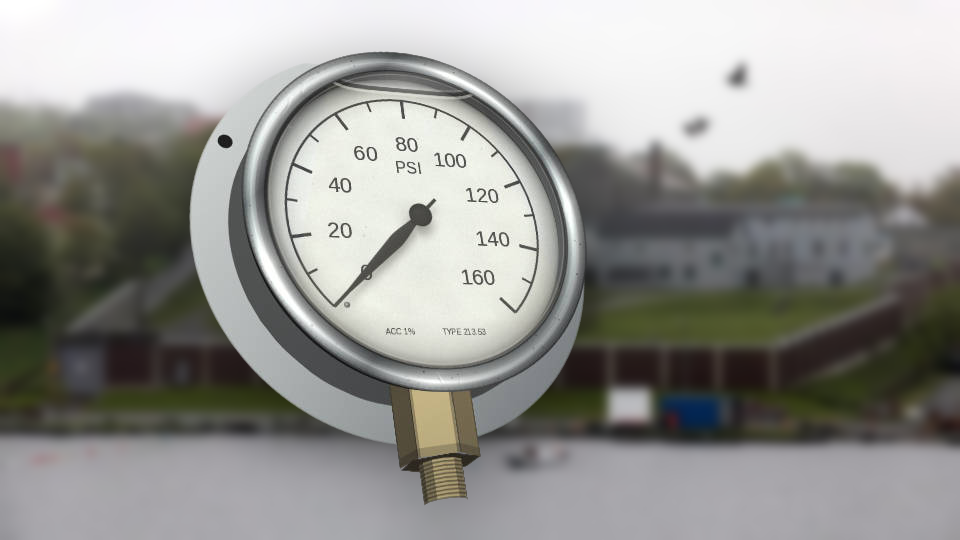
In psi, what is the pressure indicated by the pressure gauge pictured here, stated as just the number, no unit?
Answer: 0
